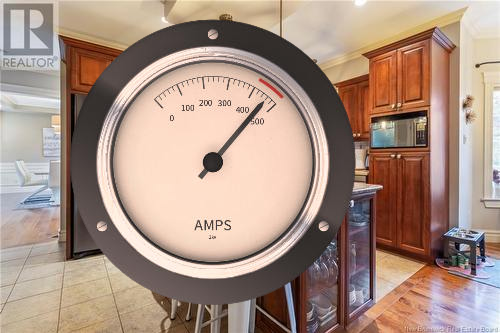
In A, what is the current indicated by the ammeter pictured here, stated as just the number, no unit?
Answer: 460
